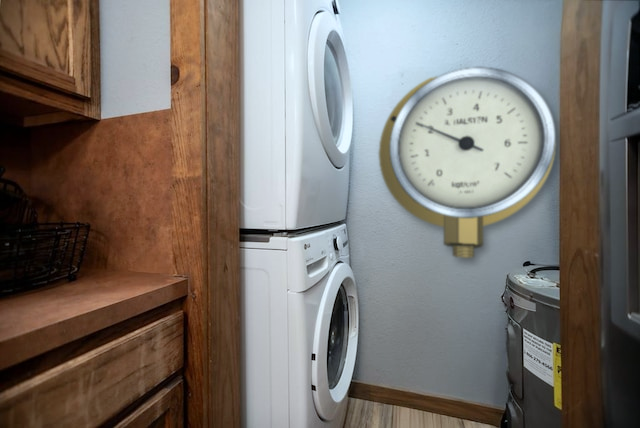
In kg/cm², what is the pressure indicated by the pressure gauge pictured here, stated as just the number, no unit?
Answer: 2
